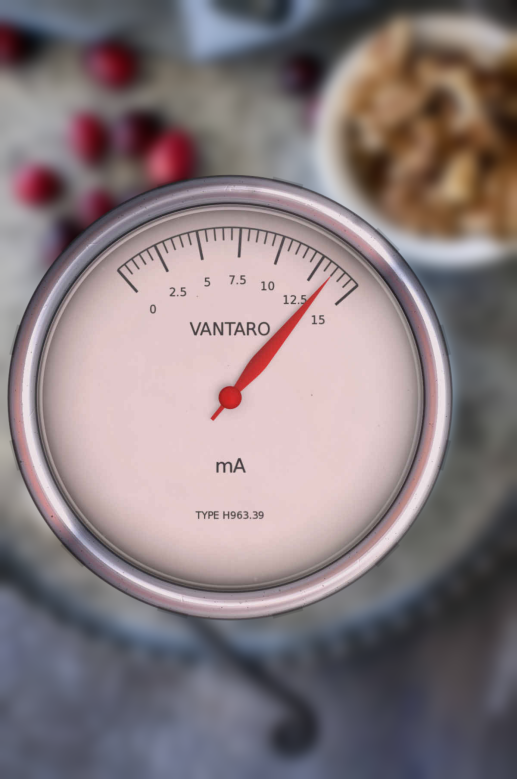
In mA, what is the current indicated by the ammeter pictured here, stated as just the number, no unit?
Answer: 13.5
